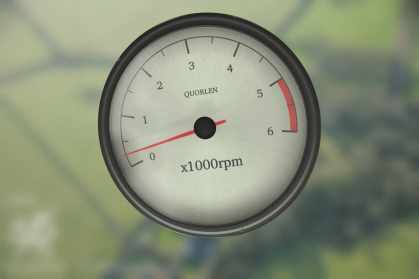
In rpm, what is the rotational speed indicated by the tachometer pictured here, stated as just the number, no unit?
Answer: 250
